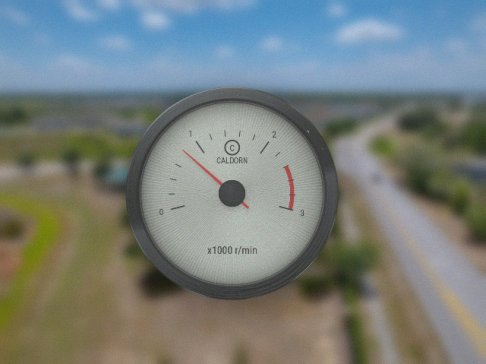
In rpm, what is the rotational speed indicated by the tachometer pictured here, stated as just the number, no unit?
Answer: 800
